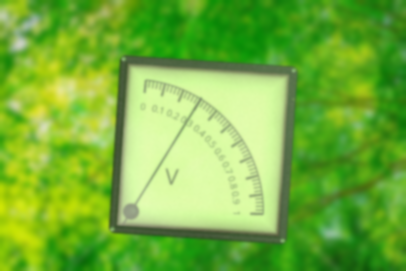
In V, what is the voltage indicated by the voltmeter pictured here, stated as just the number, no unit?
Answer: 0.3
